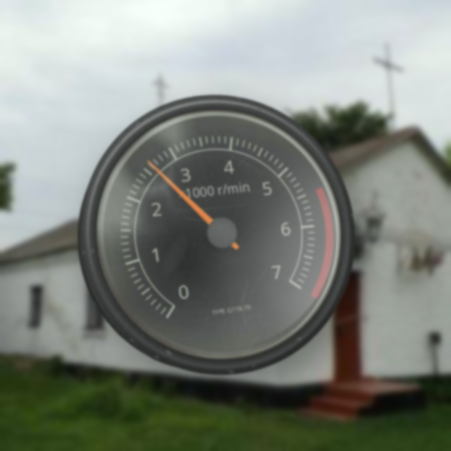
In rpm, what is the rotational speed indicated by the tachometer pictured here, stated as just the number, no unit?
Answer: 2600
